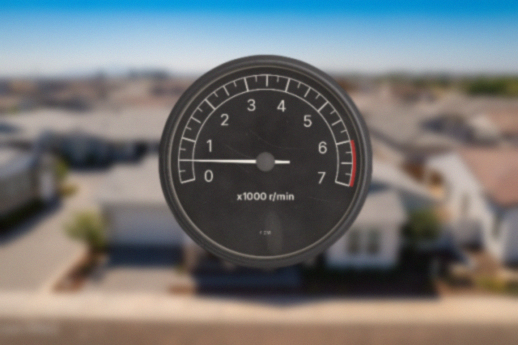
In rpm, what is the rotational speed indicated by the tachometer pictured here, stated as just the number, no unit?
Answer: 500
